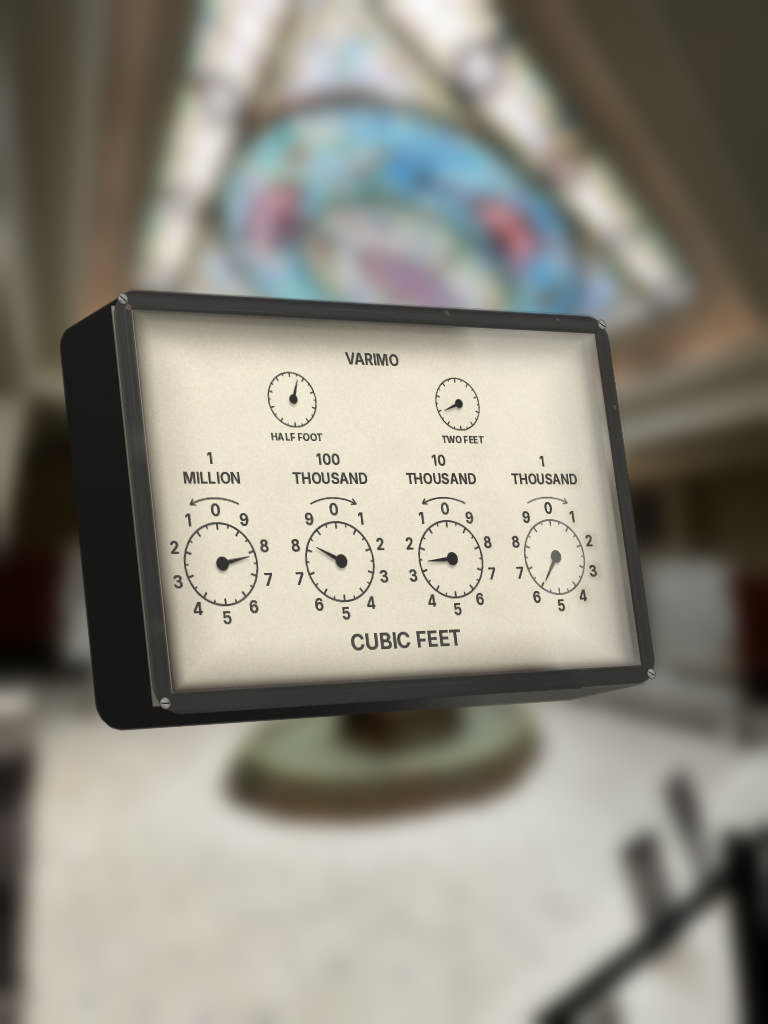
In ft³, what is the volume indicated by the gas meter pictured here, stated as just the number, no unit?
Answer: 782600
